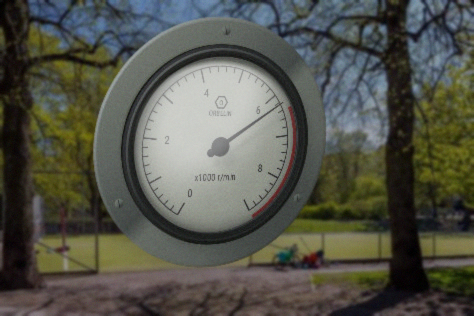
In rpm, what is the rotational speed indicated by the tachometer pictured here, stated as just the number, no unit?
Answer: 6200
